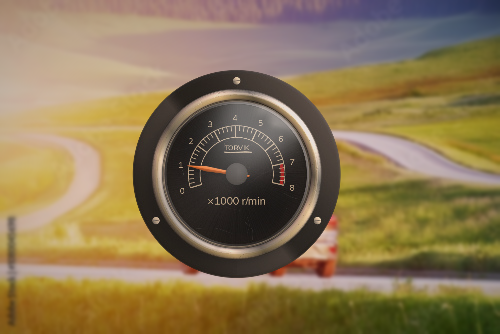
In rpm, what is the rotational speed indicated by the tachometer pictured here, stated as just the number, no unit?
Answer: 1000
